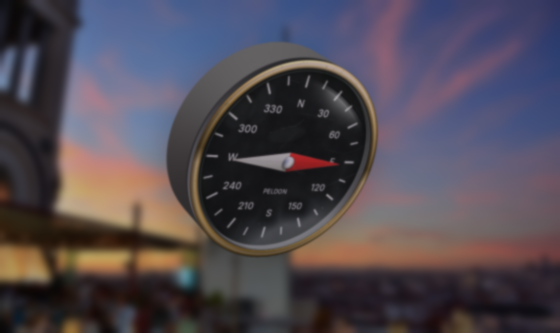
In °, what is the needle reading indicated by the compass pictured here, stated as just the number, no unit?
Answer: 90
